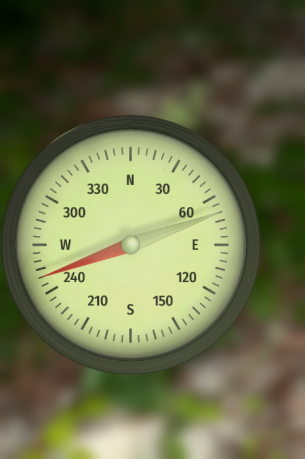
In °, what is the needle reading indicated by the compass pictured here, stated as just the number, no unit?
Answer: 250
